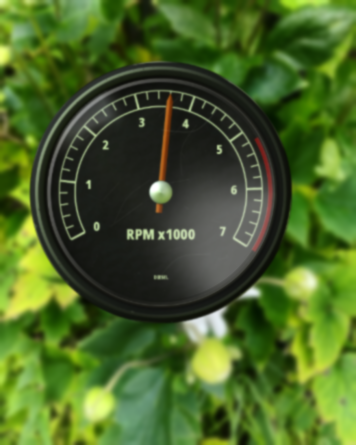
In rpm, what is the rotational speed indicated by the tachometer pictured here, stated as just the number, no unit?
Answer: 3600
